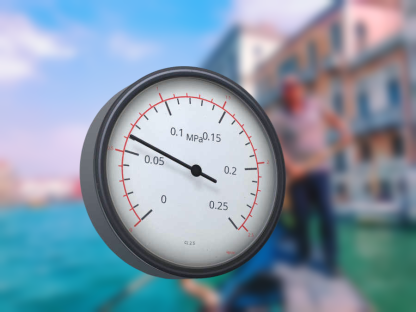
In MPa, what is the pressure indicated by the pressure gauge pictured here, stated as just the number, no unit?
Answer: 0.06
